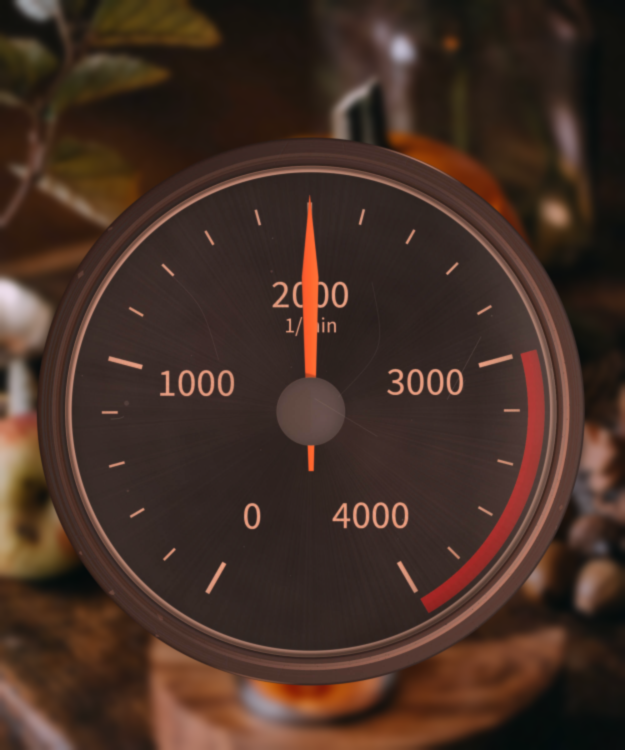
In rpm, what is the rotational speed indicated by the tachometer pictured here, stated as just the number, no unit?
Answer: 2000
